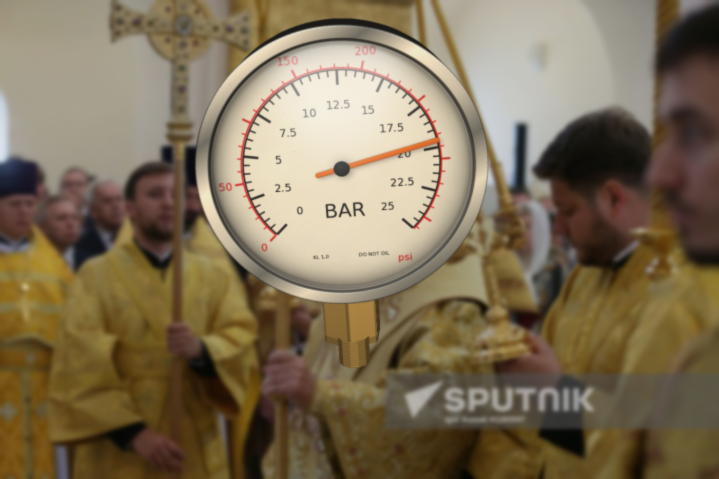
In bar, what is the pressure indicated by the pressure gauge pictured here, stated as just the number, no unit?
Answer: 19.5
